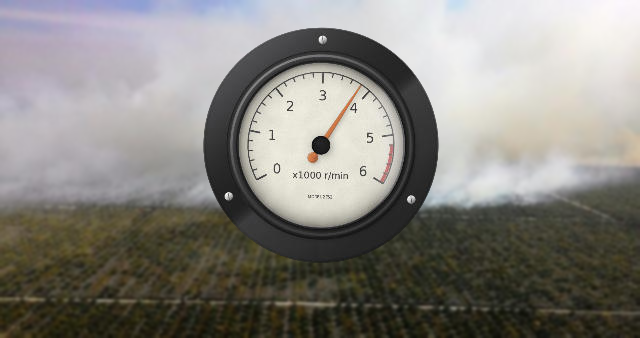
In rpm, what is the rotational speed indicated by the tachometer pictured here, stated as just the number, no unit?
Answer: 3800
